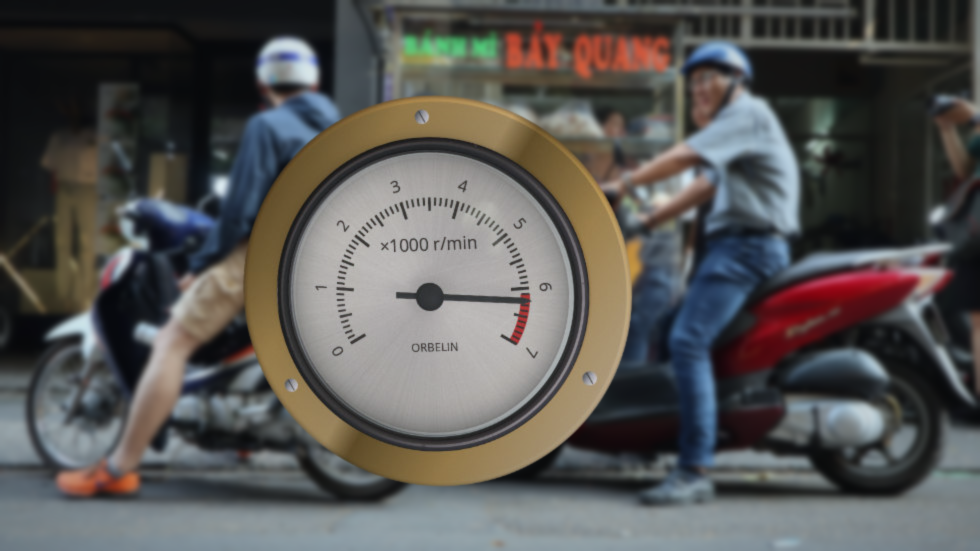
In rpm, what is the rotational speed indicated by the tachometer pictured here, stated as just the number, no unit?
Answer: 6200
